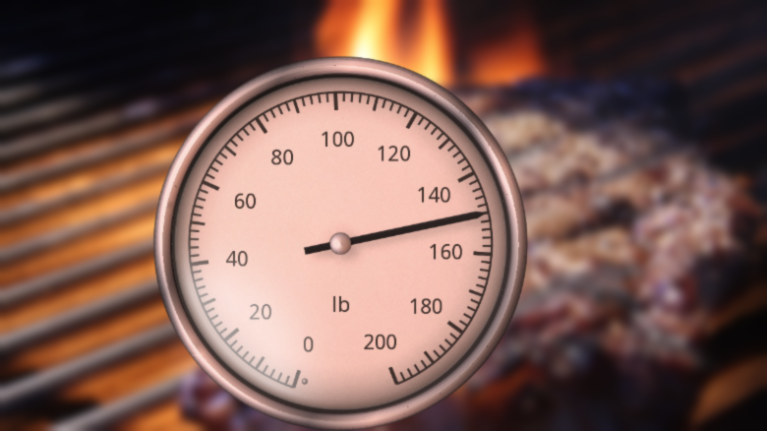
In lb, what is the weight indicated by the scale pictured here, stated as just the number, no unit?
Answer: 150
